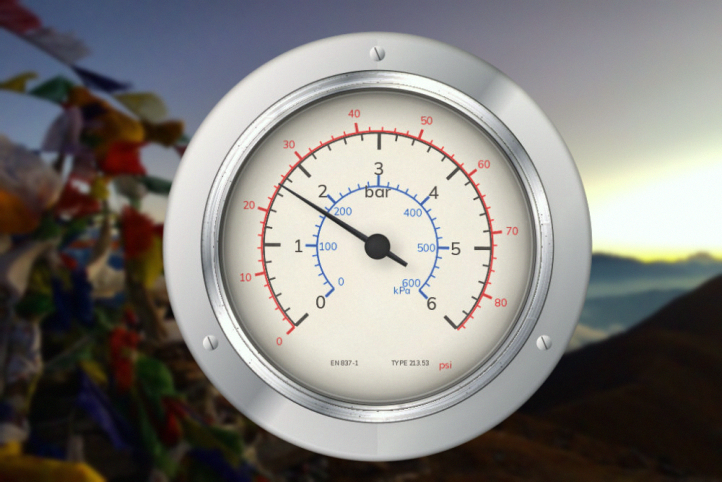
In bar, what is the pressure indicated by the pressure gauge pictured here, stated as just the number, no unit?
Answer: 1.7
